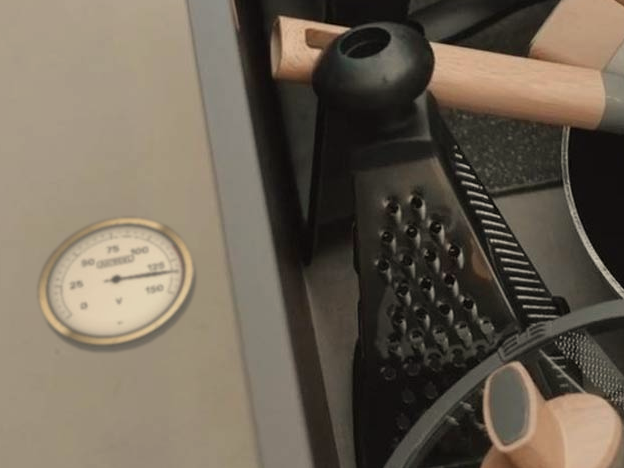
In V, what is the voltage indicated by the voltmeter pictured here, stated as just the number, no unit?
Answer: 135
